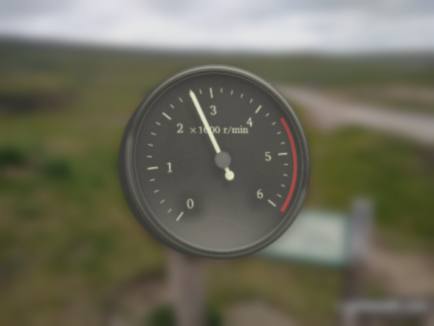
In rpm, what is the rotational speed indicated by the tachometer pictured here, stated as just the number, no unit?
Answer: 2600
